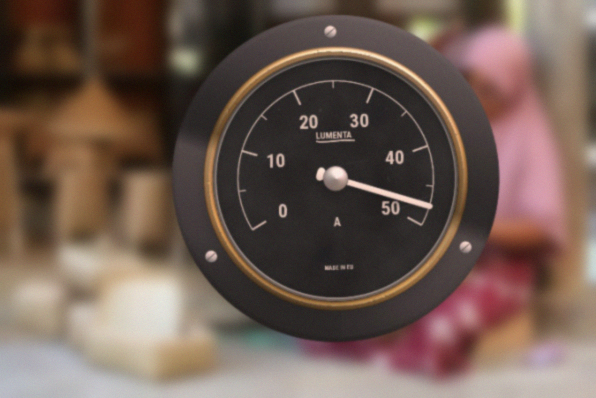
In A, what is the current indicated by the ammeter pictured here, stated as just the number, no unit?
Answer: 47.5
